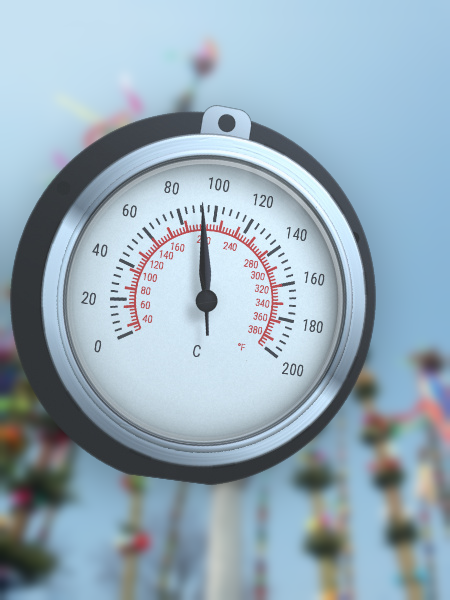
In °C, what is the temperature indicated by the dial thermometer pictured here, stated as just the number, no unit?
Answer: 92
